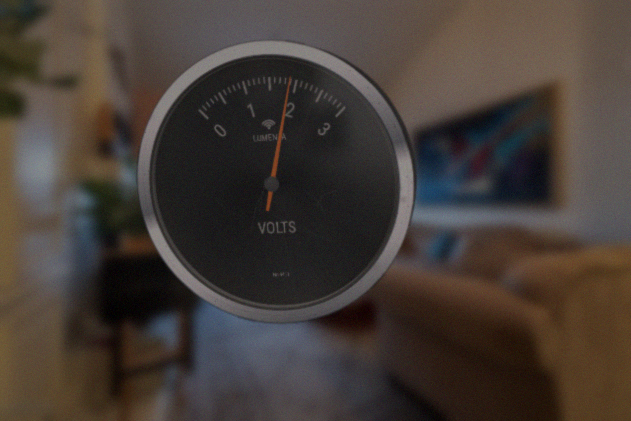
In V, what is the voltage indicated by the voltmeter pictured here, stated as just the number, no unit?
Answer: 1.9
